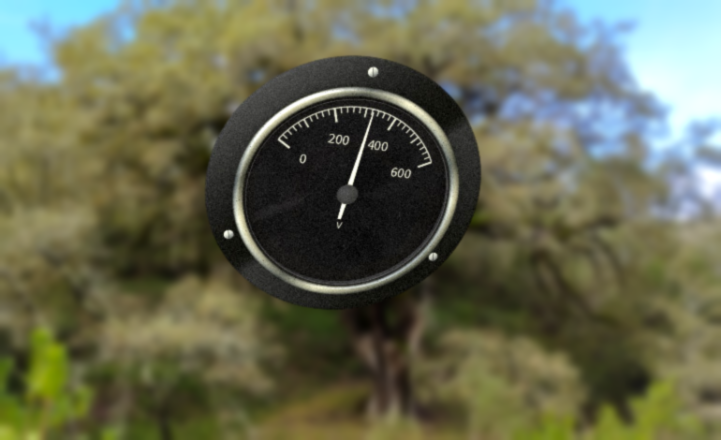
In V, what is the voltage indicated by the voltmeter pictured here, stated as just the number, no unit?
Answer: 320
